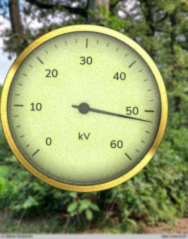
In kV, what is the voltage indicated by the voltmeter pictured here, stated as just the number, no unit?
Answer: 52
